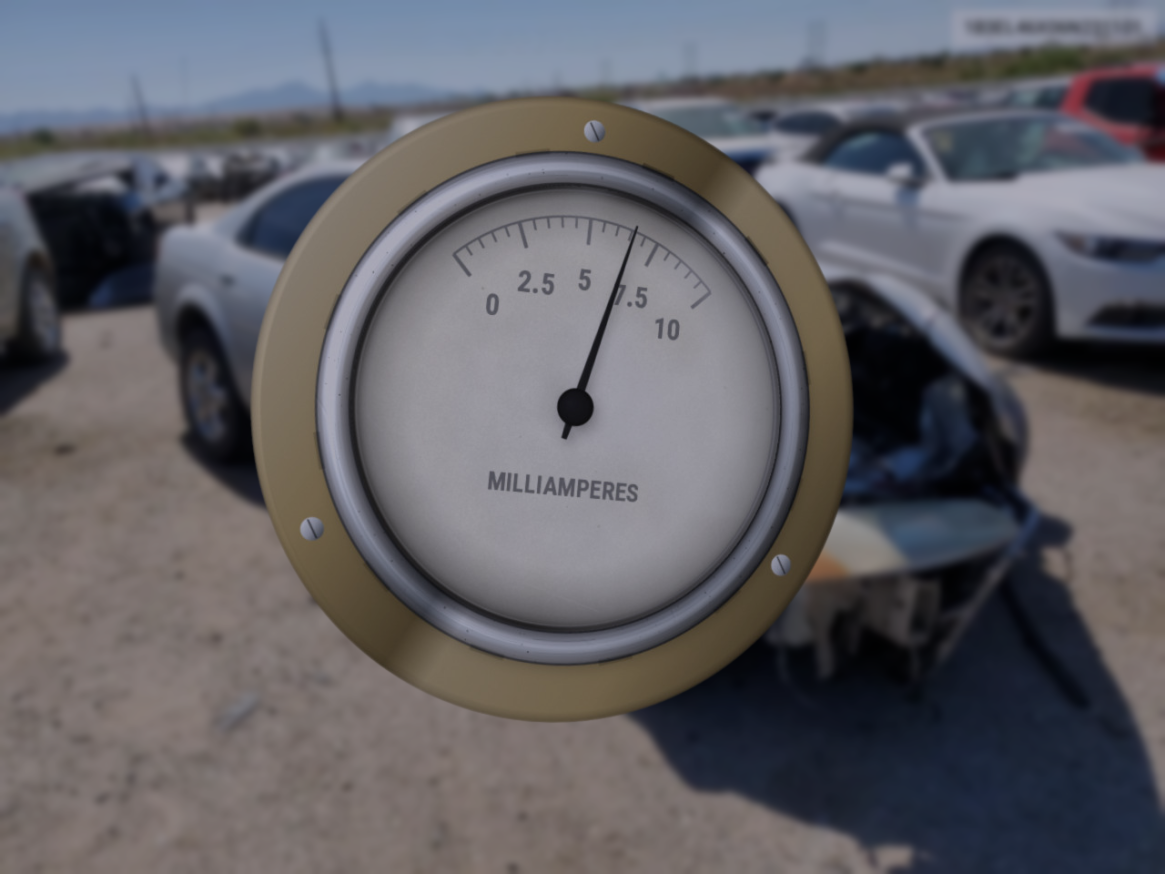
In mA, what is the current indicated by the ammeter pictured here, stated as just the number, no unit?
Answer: 6.5
